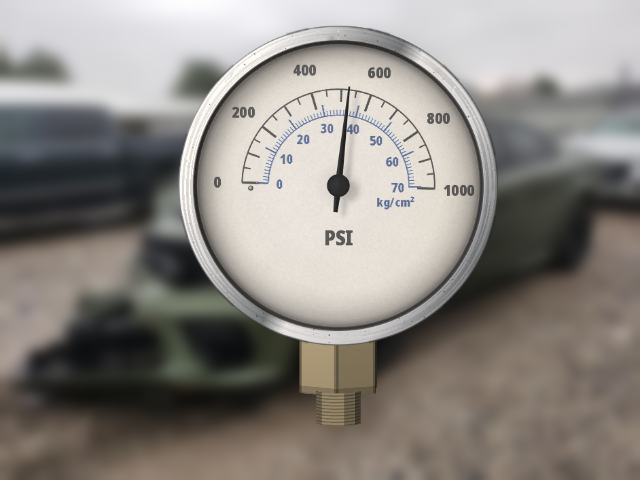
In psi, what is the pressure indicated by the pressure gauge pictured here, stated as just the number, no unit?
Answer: 525
